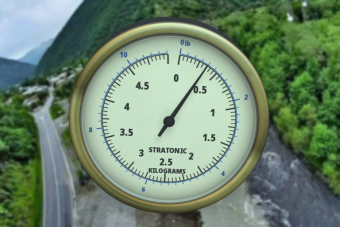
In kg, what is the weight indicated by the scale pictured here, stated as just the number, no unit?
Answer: 0.35
